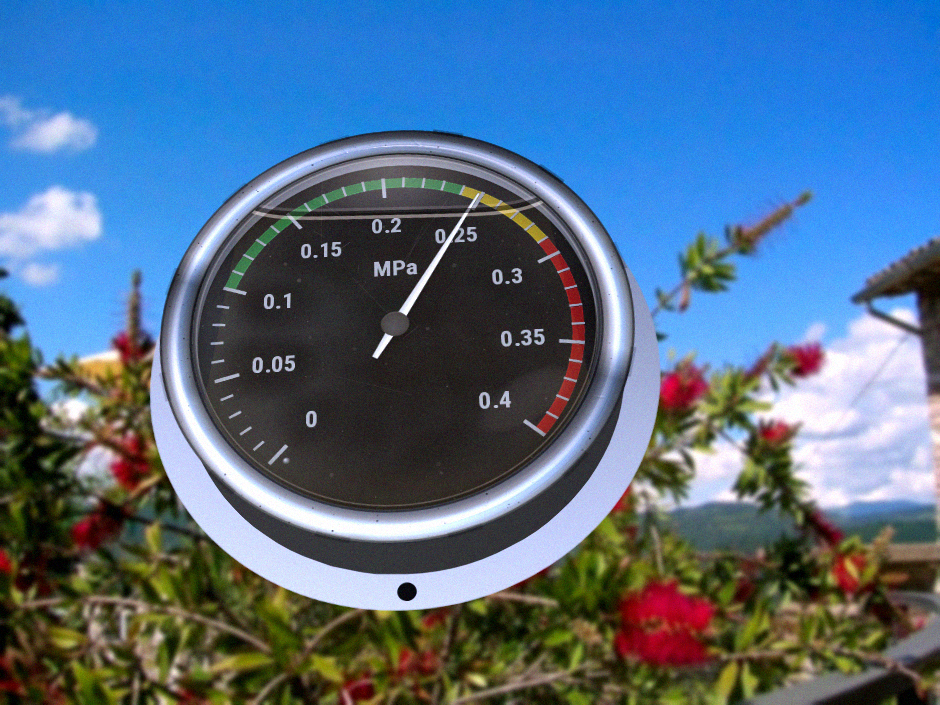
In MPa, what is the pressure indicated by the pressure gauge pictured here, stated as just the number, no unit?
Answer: 0.25
